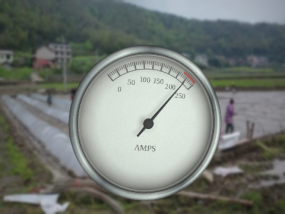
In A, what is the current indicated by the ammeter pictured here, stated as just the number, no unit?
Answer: 225
